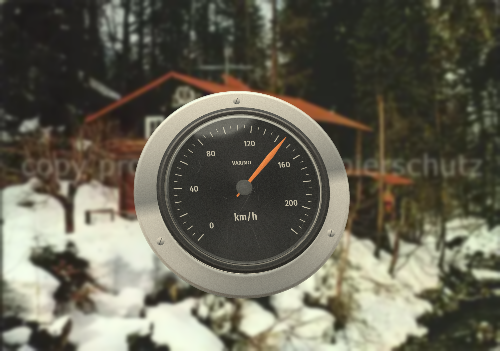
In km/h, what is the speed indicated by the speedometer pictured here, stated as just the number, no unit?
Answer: 145
